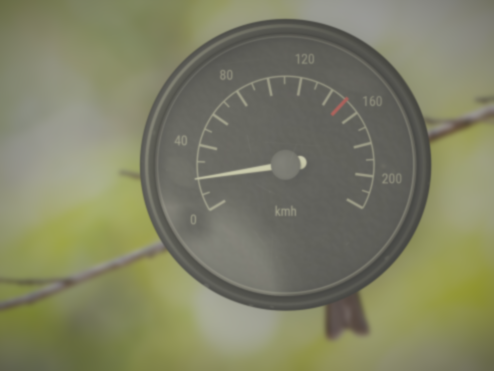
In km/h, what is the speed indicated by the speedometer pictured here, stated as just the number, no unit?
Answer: 20
